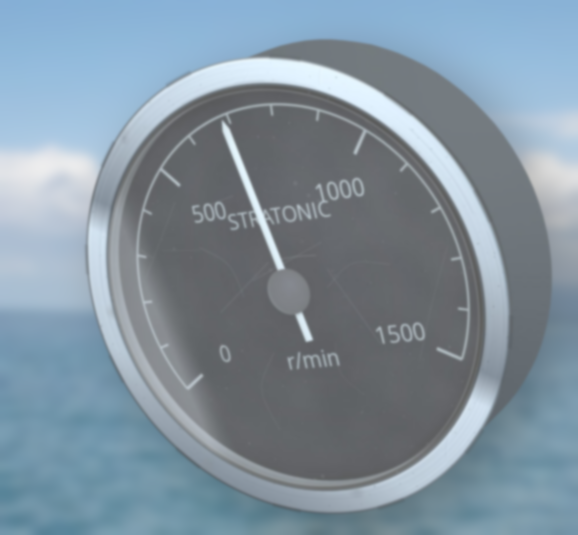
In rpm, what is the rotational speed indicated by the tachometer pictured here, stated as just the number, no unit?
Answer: 700
